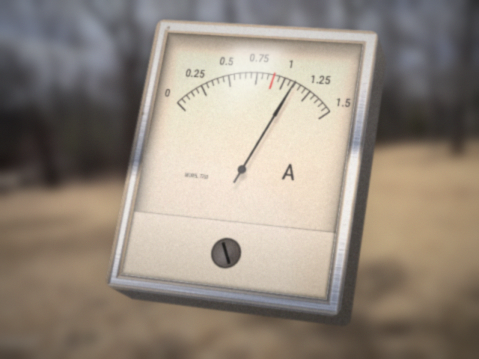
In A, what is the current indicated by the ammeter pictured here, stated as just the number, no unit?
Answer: 1.1
